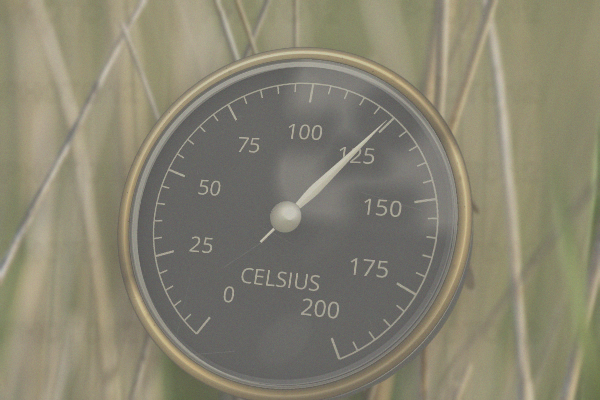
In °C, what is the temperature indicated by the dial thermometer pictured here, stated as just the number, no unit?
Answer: 125
